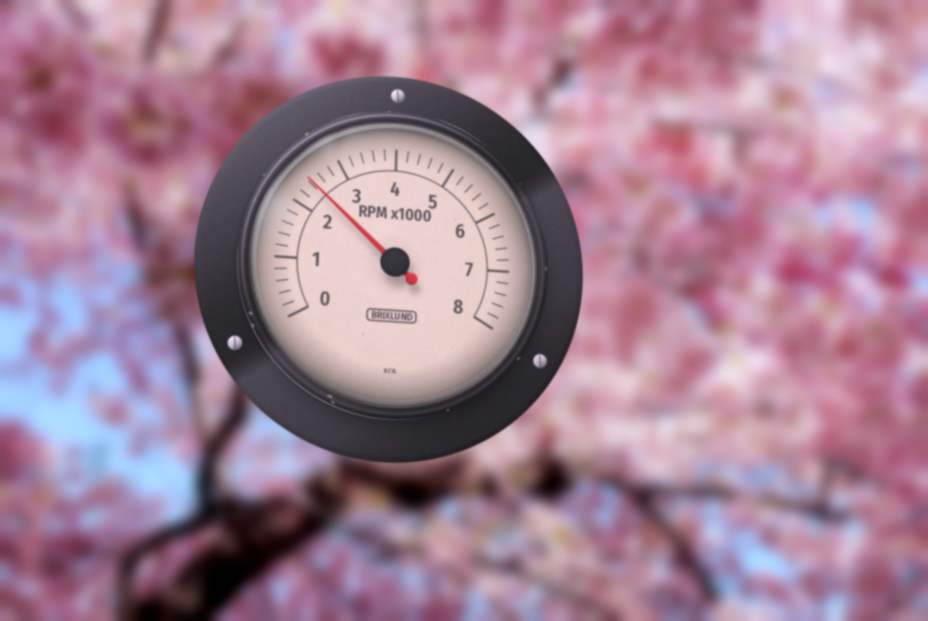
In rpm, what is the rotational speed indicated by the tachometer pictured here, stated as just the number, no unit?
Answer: 2400
